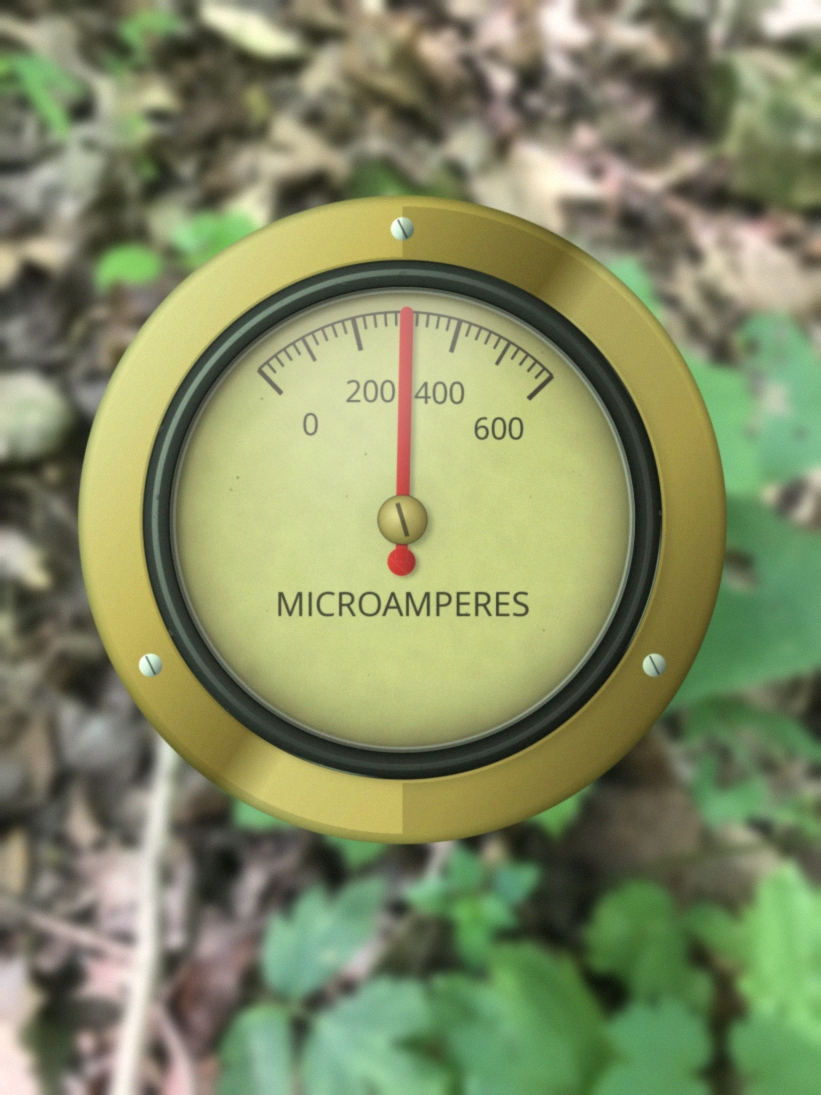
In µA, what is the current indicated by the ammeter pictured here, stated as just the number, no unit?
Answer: 300
